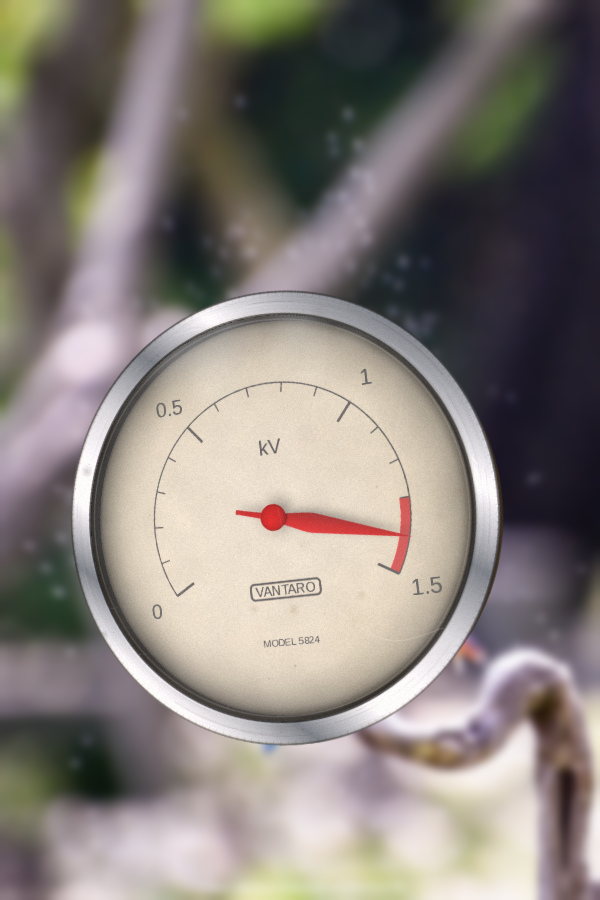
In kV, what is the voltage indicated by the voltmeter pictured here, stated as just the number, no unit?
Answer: 1.4
